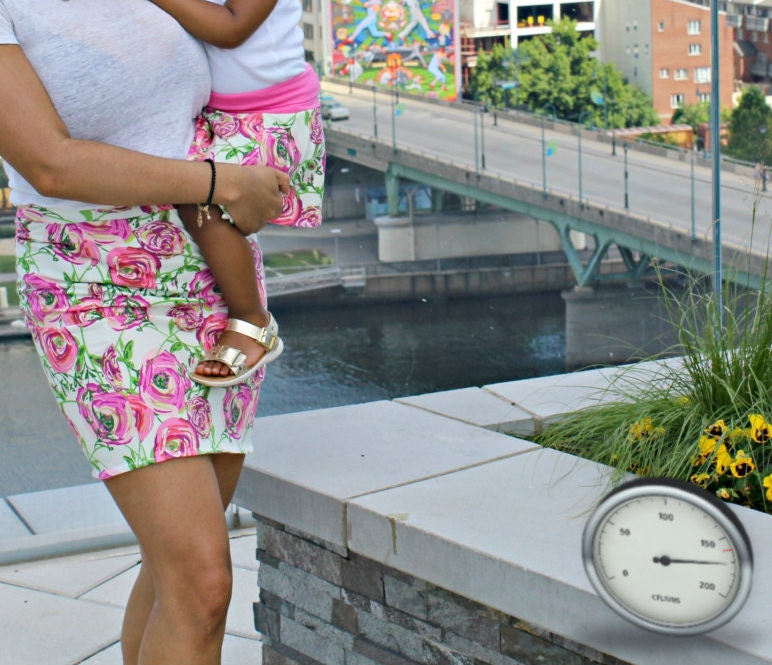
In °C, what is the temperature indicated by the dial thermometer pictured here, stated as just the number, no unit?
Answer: 170
